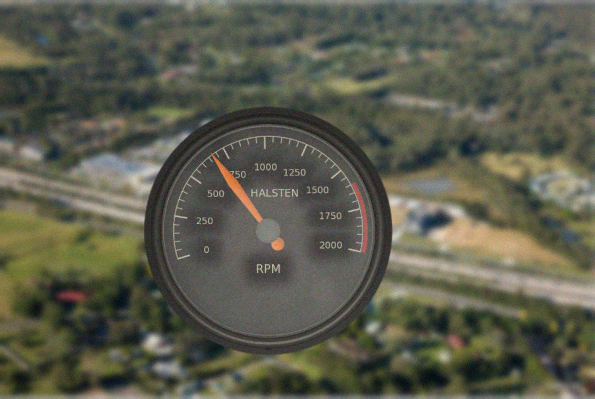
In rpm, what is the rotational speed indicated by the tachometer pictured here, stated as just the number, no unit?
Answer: 675
